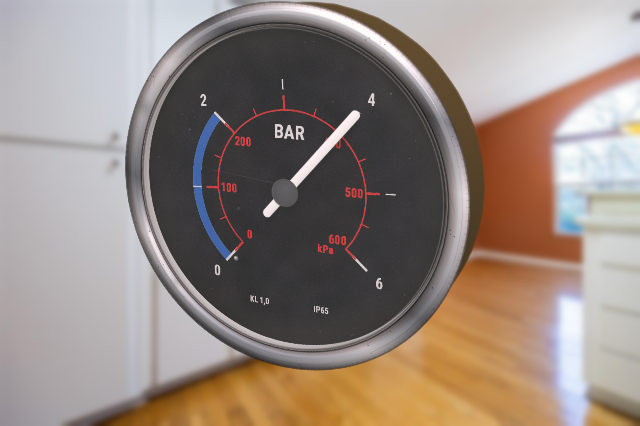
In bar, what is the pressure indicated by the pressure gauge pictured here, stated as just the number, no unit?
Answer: 4
